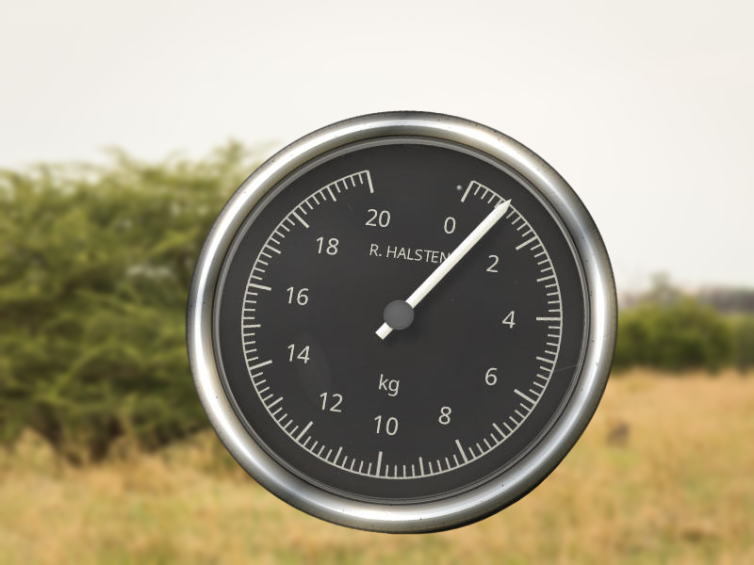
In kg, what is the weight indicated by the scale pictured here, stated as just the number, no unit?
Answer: 1
